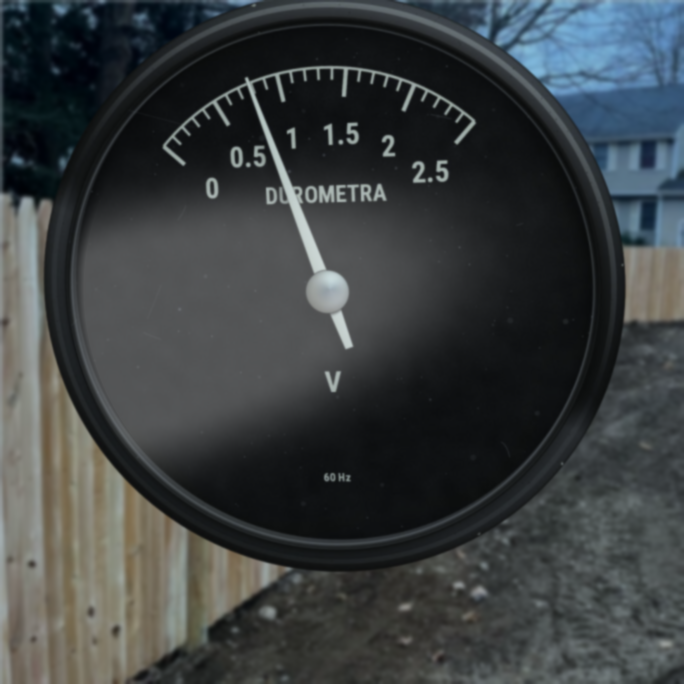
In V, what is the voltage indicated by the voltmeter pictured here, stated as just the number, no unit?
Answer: 0.8
